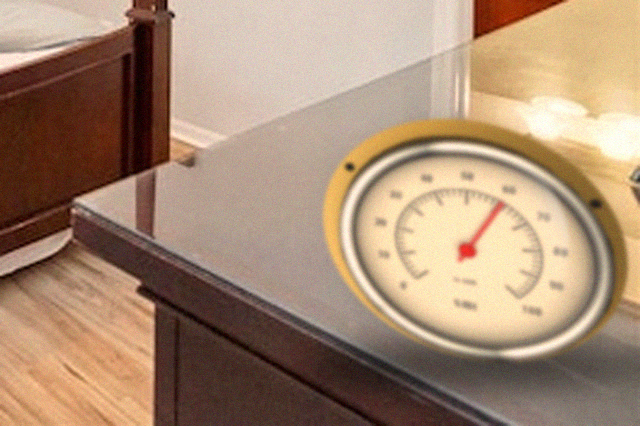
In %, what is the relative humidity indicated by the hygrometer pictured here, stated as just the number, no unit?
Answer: 60
